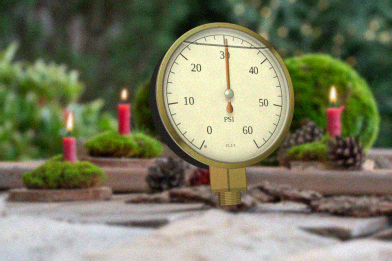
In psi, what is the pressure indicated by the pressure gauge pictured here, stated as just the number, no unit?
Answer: 30
